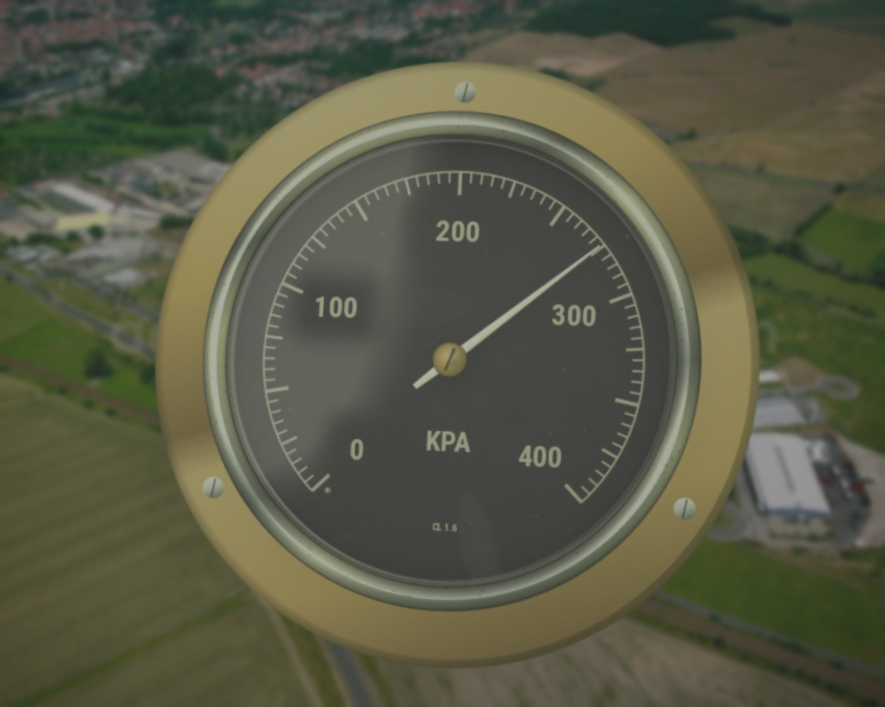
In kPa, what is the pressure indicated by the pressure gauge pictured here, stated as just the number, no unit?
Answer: 275
